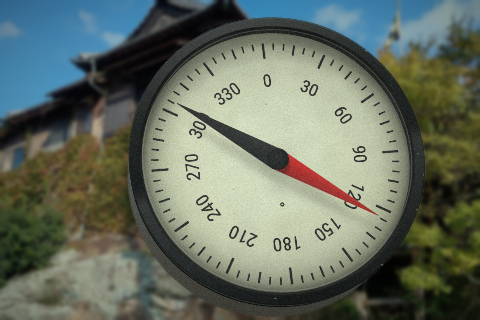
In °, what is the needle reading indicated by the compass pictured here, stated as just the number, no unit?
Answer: 125
